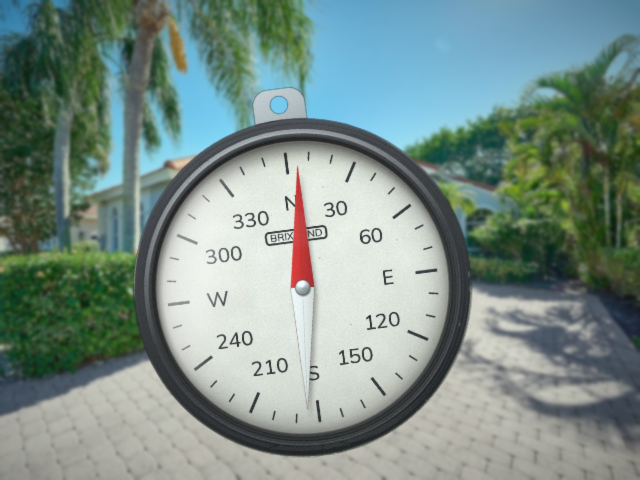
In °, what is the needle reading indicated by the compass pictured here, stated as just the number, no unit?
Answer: 5
